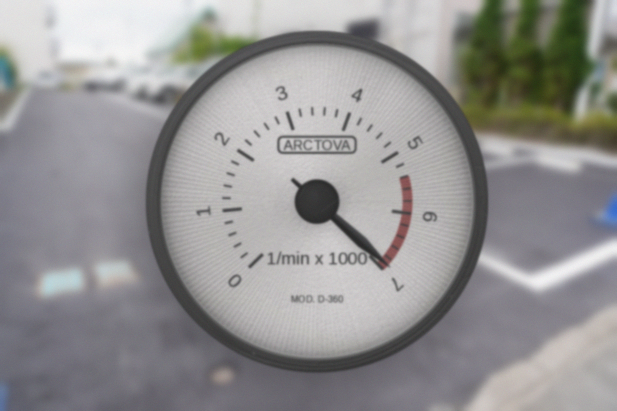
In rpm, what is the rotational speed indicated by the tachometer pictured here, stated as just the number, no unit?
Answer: 6900
